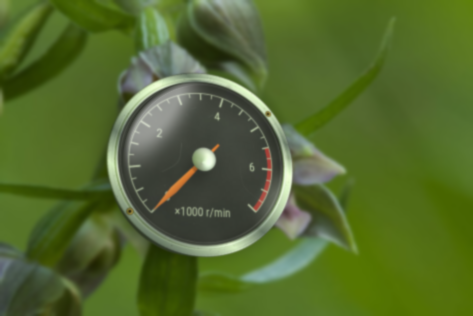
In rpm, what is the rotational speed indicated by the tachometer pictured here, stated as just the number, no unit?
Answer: 0
